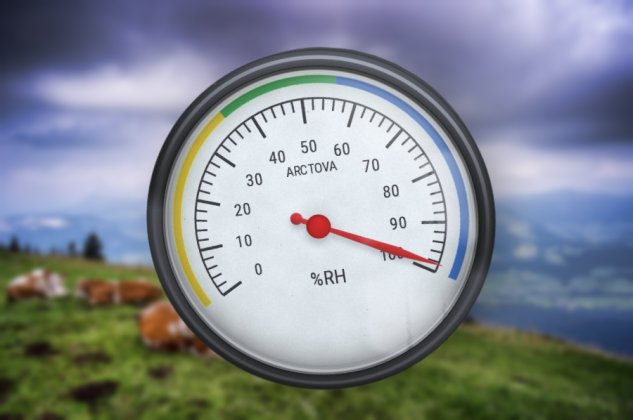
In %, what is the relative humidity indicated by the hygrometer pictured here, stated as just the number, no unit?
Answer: 98
